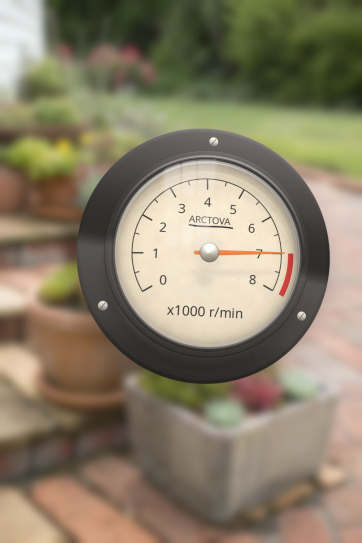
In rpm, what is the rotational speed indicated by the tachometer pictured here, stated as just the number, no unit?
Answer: 7000
